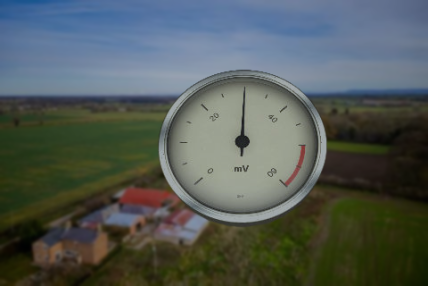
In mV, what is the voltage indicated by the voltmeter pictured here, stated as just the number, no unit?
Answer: 30
